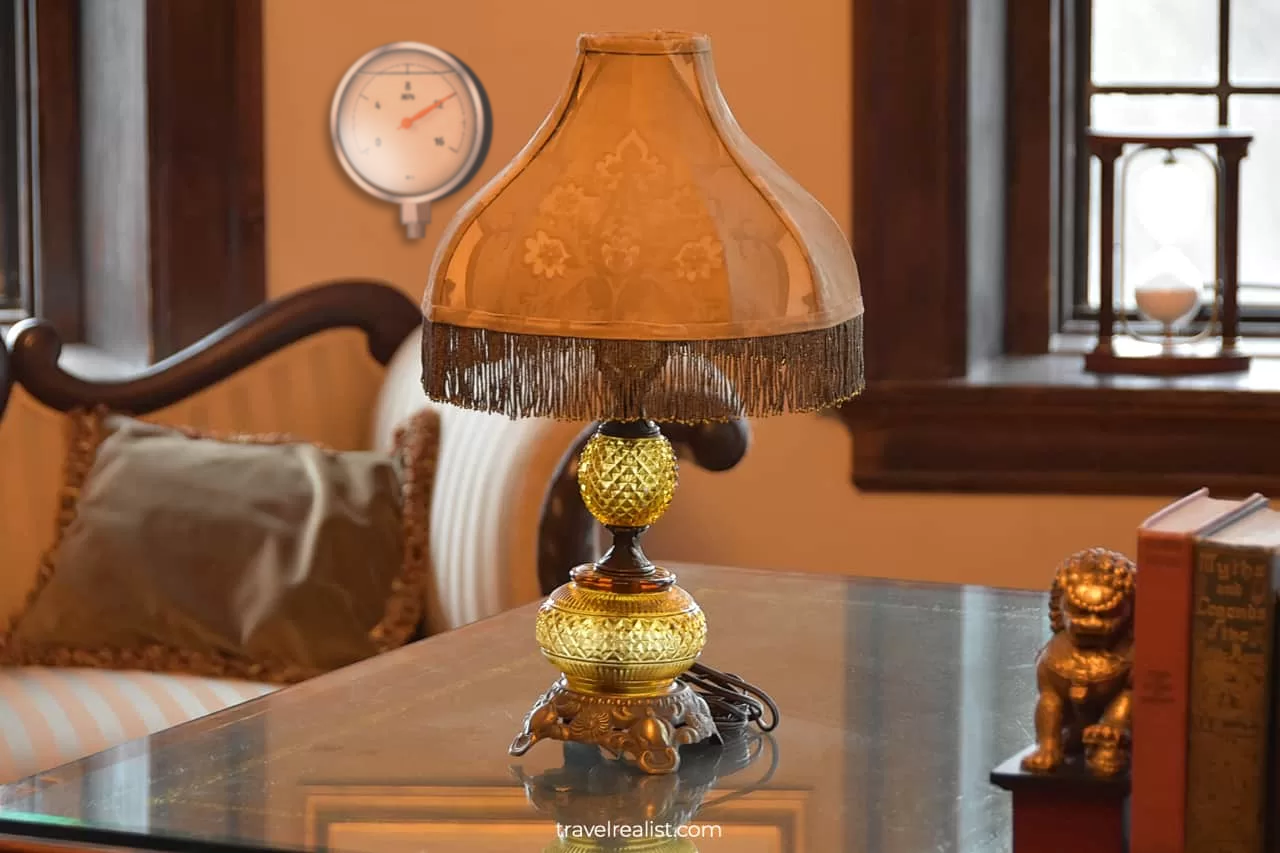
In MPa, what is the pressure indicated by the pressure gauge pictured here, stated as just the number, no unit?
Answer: 12
